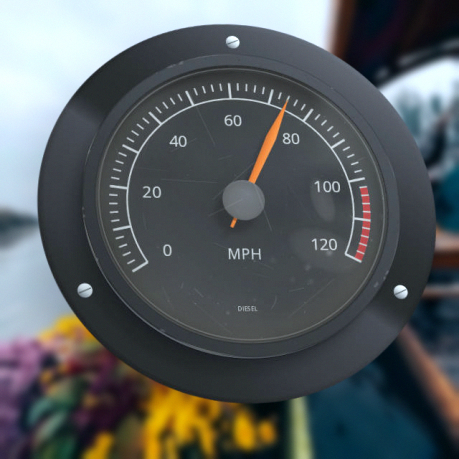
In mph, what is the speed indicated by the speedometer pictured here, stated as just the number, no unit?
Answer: 74
